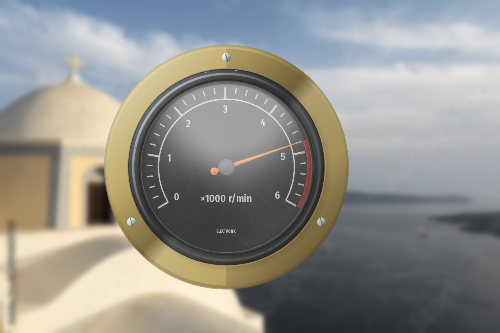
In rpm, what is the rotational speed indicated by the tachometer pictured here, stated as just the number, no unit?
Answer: 4800
